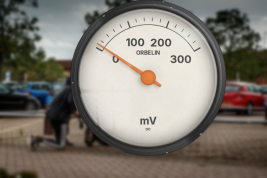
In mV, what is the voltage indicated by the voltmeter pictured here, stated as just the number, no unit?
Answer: 10
